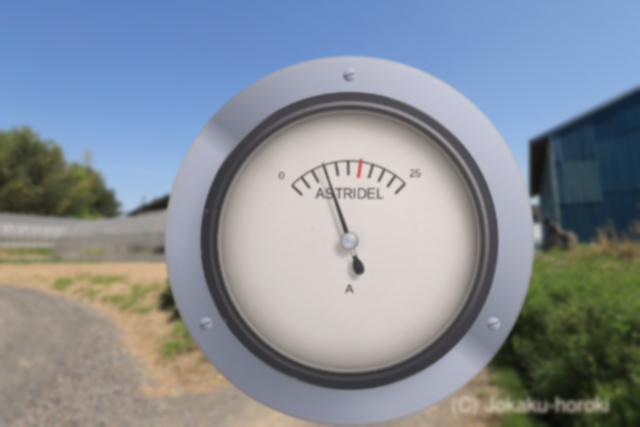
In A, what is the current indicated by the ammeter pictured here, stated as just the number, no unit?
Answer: 7.5
